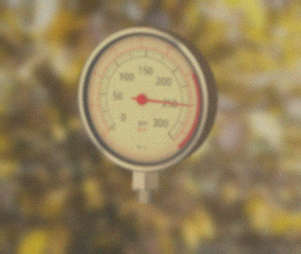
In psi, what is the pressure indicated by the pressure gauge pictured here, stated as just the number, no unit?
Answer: 250
